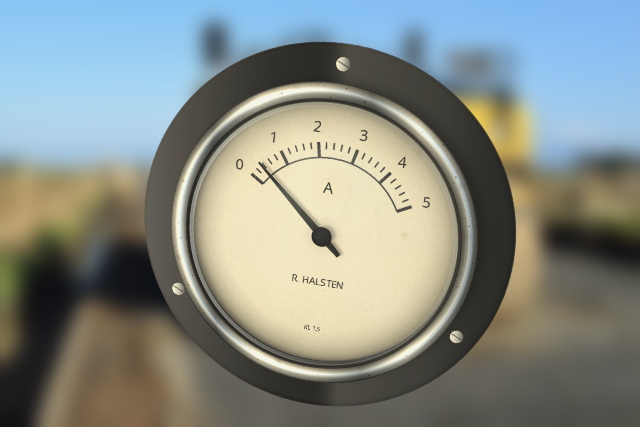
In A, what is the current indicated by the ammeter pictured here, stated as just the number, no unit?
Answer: 0.4
